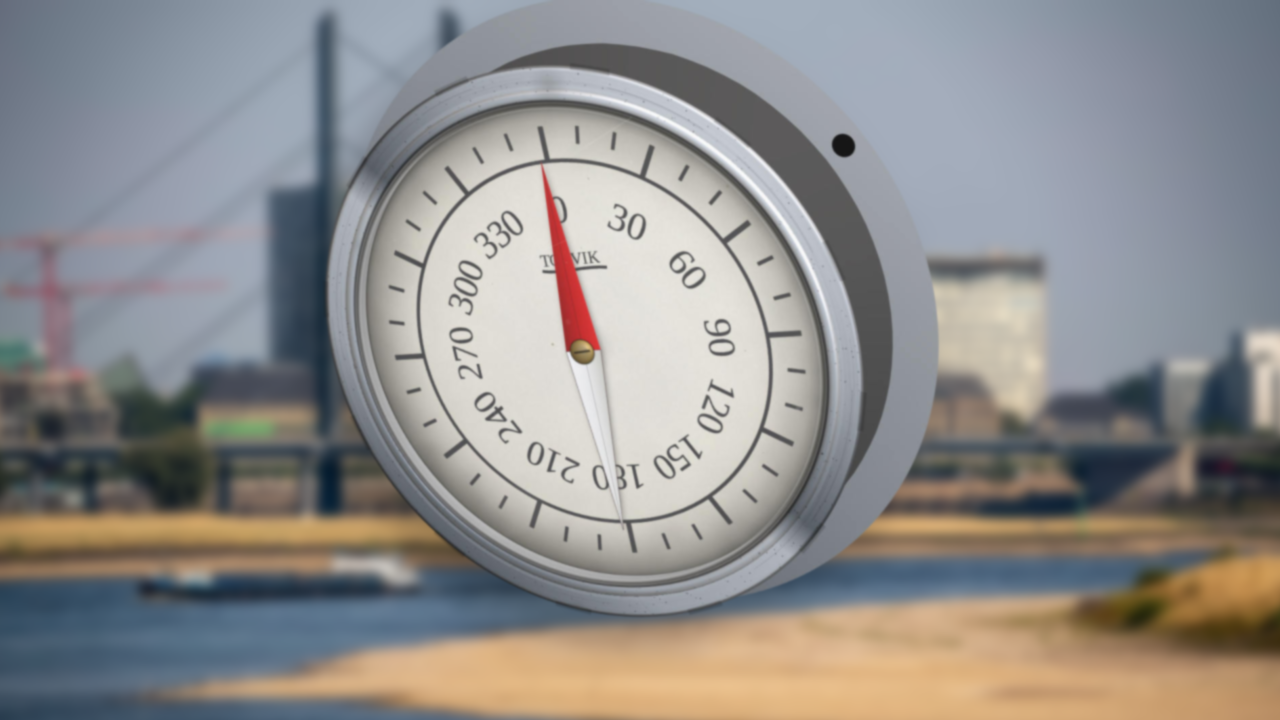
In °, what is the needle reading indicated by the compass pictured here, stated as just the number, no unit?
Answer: 0
